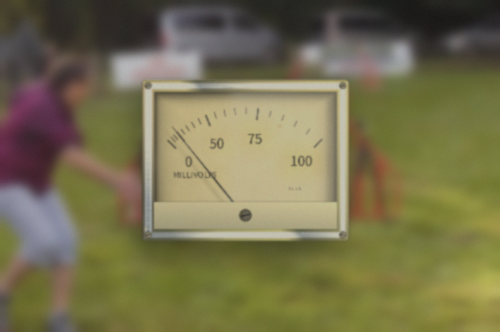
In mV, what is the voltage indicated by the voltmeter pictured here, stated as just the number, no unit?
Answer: 25
